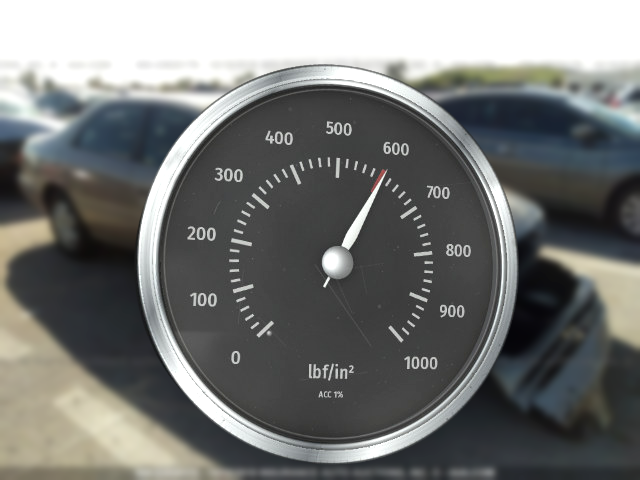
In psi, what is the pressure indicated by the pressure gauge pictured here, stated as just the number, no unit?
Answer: 600
